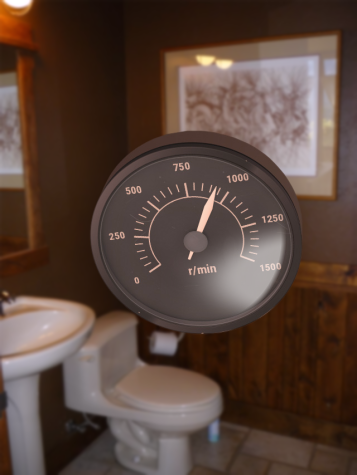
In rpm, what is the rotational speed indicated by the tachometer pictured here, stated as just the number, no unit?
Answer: 925
